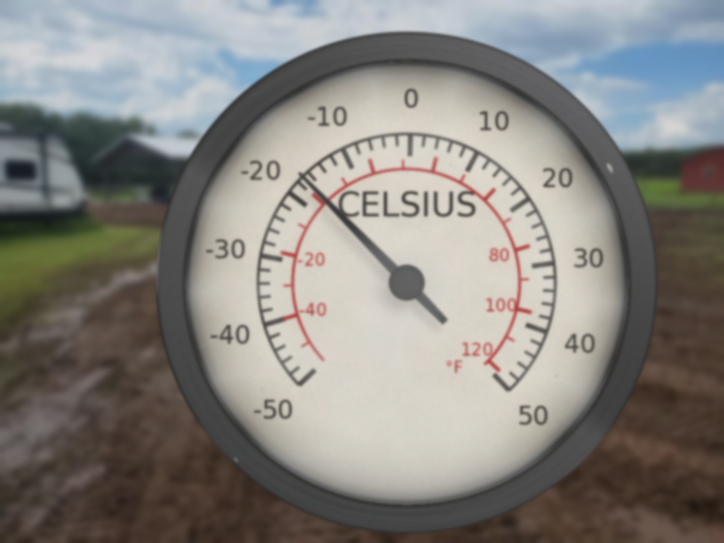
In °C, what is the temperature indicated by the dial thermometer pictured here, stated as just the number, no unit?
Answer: -17
